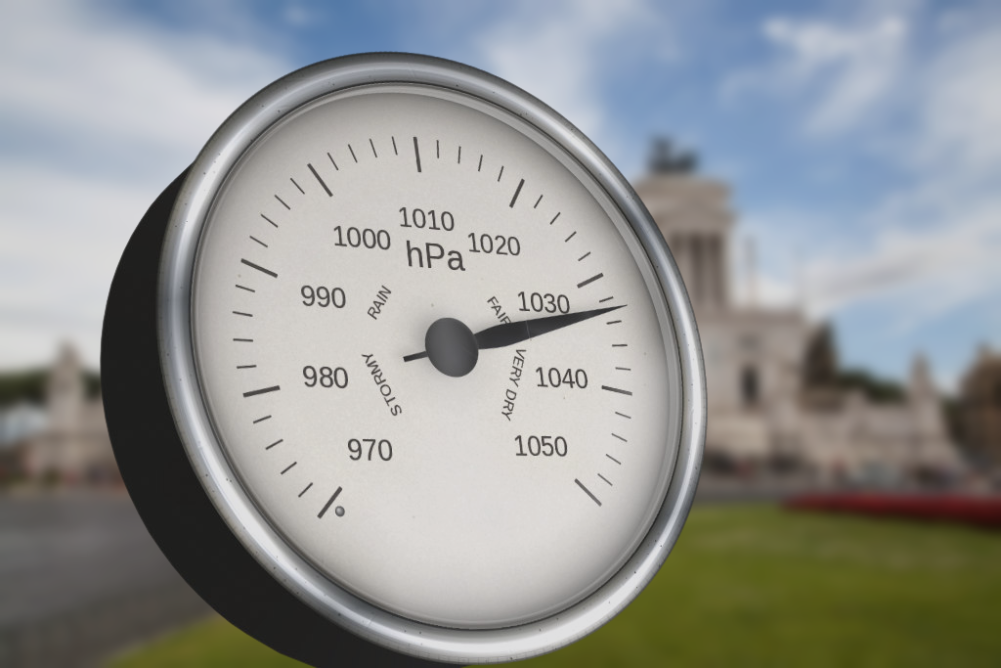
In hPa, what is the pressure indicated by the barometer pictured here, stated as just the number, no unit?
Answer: 1033
